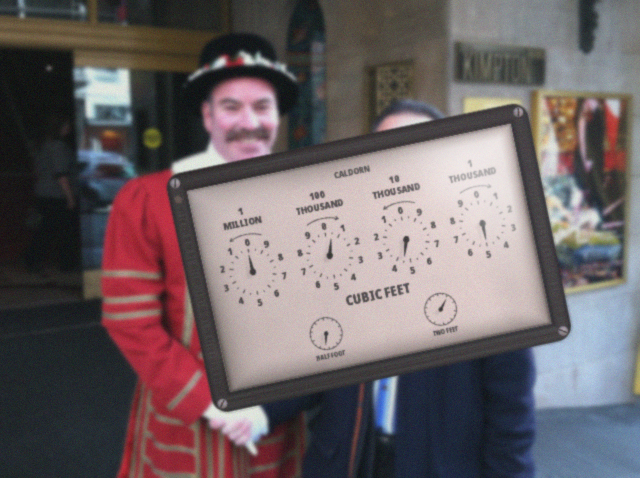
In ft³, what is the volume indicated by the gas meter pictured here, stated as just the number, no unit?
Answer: 4500
